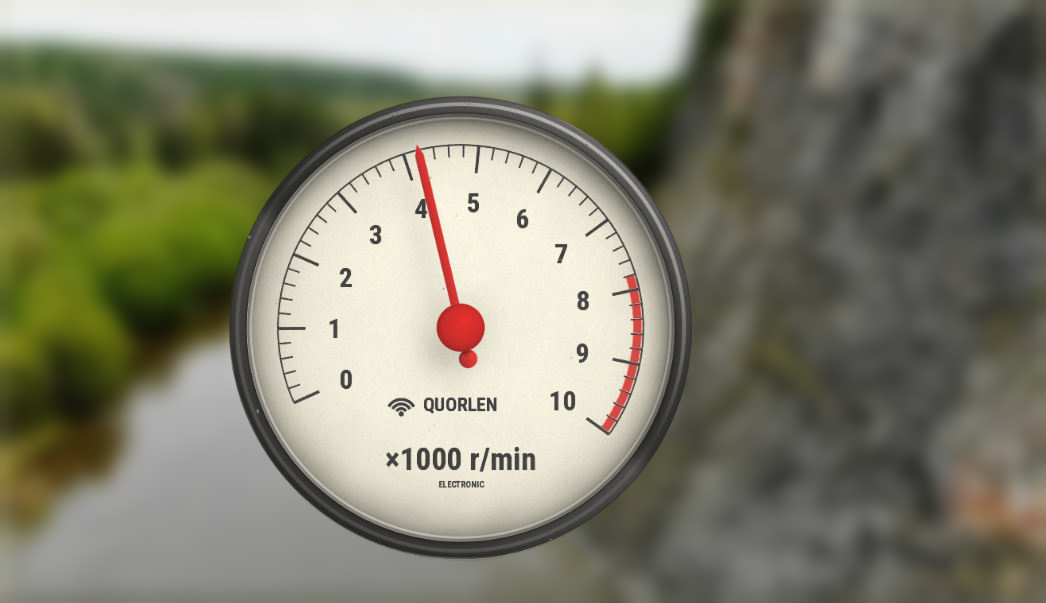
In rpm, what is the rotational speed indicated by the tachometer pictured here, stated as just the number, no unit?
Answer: 4200
